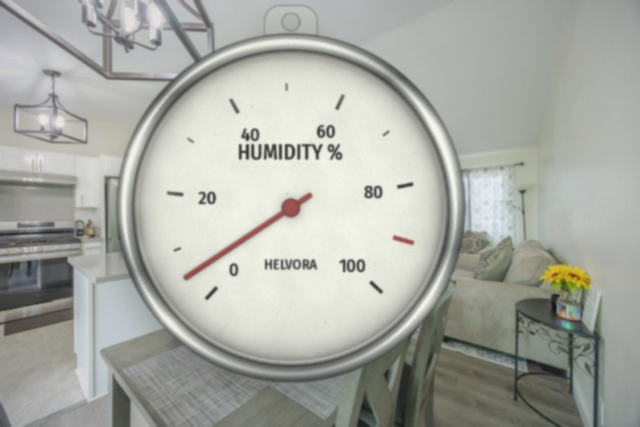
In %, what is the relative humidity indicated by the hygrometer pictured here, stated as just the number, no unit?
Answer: 5
